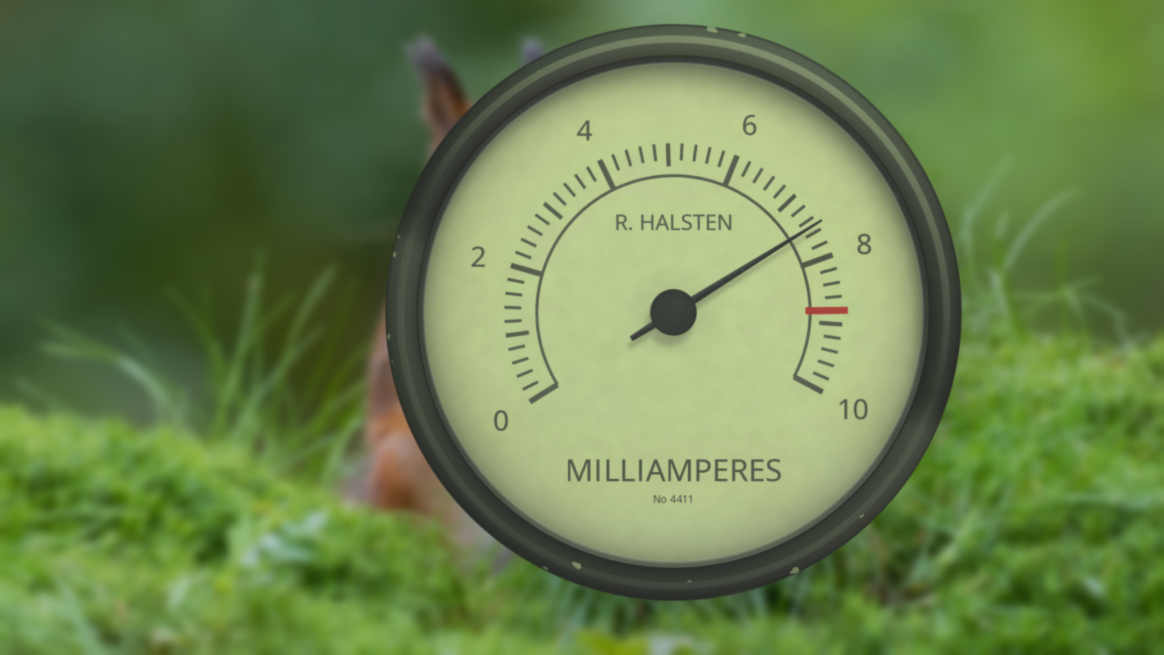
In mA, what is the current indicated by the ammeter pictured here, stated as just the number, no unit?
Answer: 7.5
